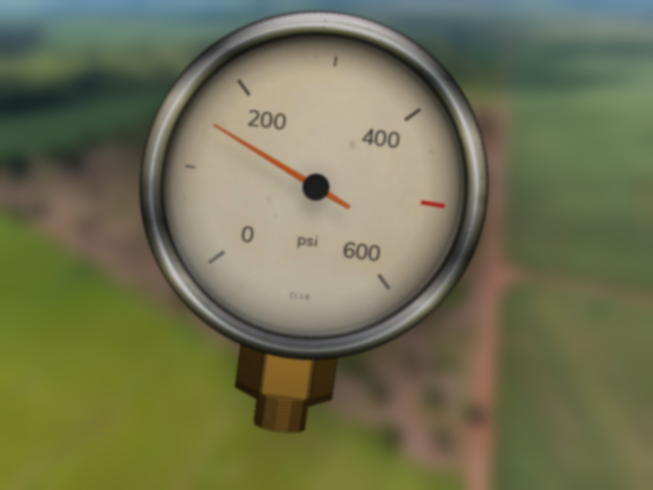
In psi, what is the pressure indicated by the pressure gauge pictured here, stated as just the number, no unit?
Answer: 150
